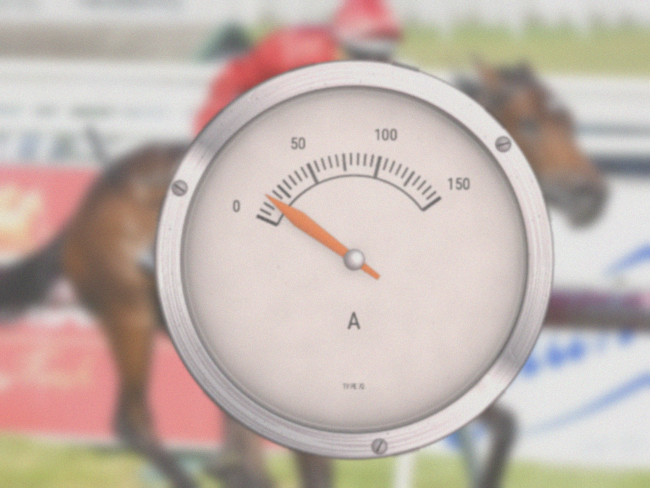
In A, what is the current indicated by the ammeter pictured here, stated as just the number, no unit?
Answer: 15
